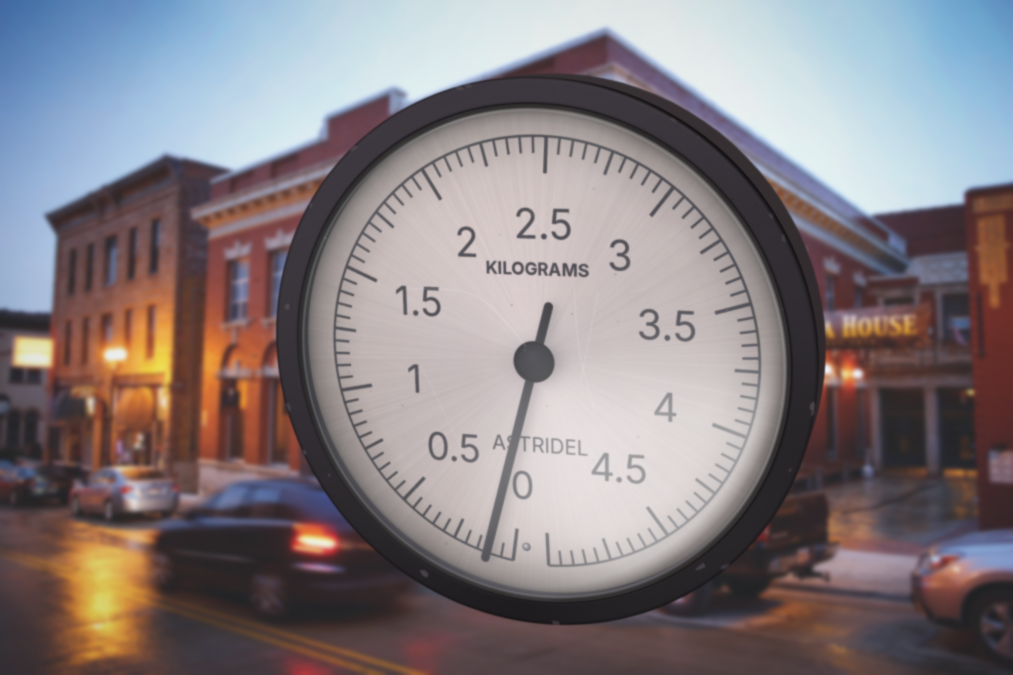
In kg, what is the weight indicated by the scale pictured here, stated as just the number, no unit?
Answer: 0.1
